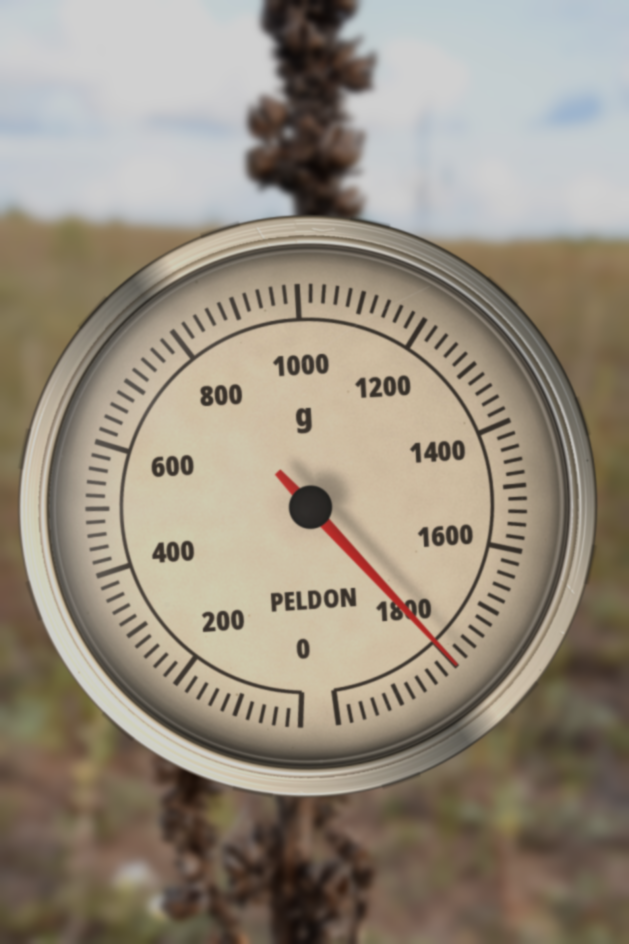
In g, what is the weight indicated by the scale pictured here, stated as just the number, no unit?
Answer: 1800
